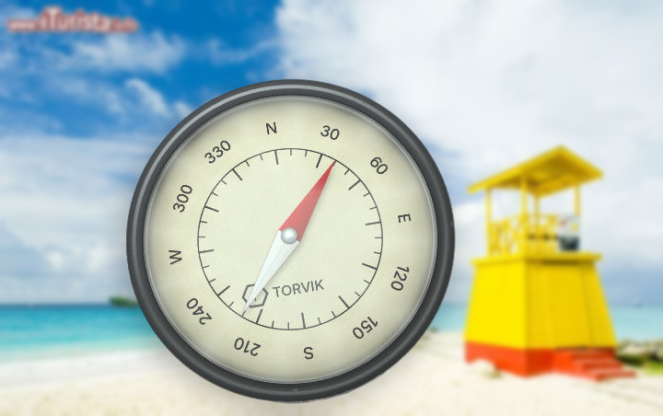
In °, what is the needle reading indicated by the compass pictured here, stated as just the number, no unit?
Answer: 40
